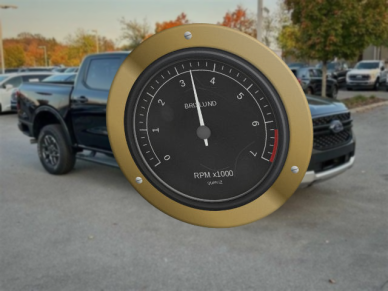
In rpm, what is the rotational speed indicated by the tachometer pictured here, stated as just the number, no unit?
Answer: 3400
